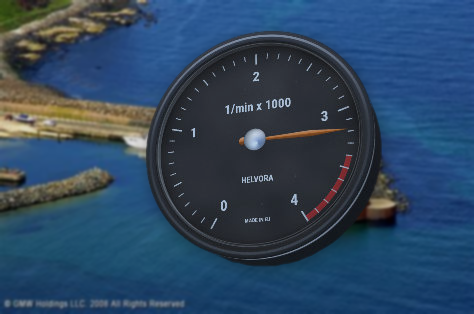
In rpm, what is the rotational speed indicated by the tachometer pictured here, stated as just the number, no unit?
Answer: 3200
